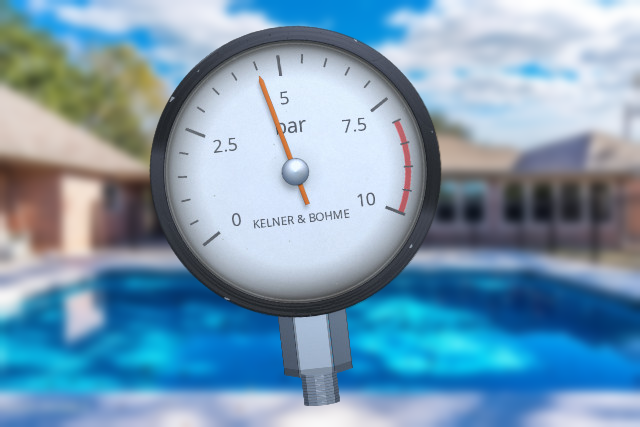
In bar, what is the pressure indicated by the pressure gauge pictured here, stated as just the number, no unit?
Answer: 4.5
